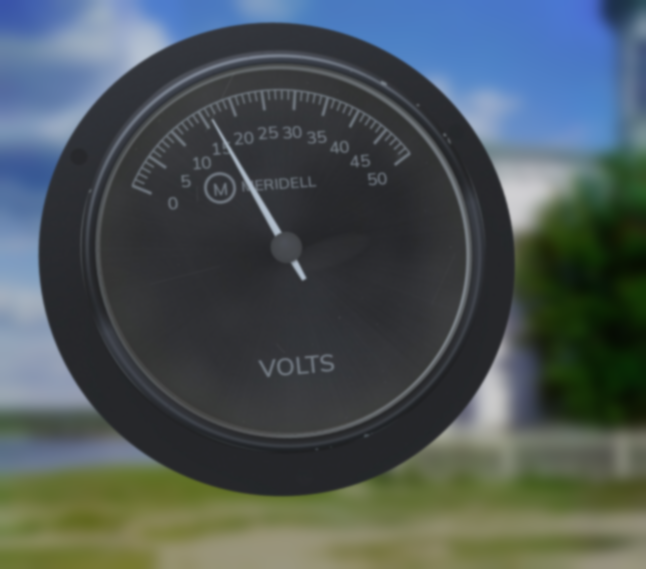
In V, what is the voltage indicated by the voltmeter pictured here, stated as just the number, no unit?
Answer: 16
